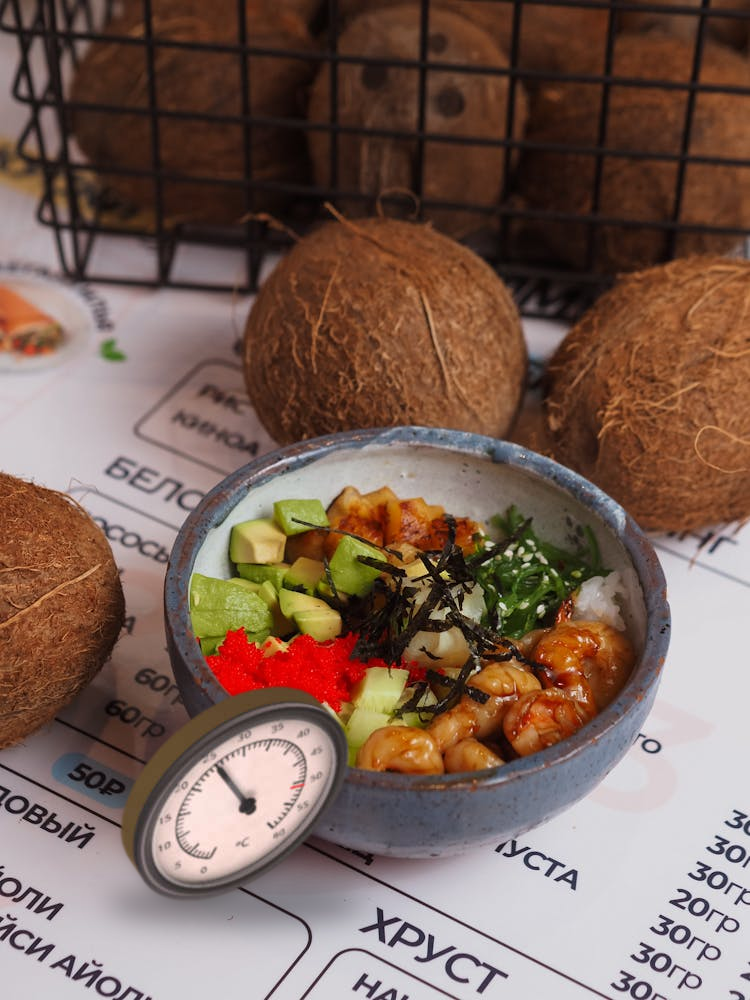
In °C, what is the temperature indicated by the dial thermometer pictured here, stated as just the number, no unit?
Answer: 25
